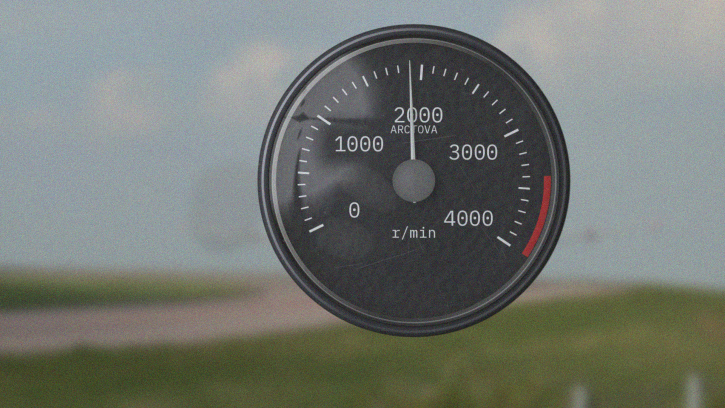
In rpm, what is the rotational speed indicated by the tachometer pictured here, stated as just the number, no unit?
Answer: 1900
